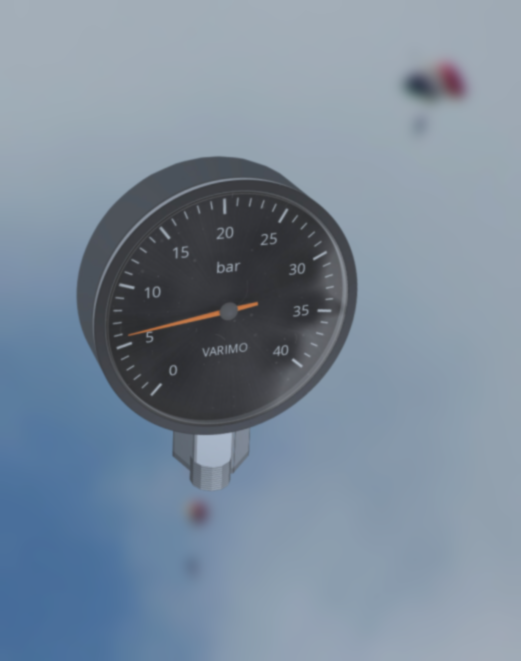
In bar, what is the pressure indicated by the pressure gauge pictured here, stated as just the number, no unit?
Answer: 6
